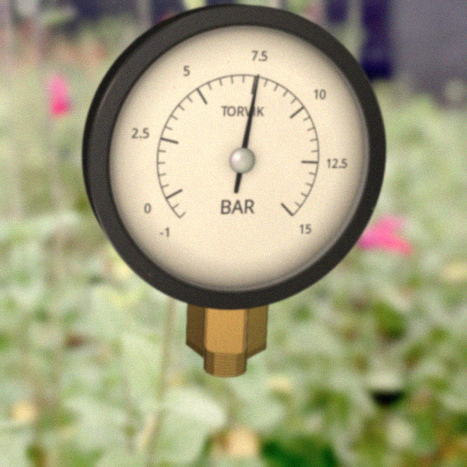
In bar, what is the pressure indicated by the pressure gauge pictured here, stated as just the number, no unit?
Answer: 7.5
